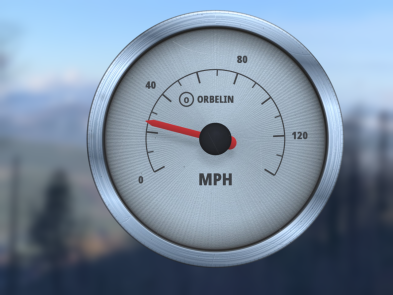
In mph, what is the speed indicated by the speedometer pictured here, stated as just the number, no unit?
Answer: 25
